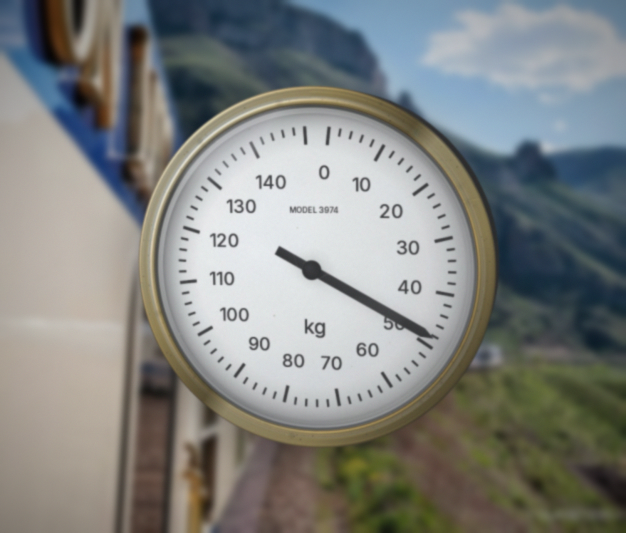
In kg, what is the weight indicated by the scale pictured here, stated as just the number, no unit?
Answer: 48
